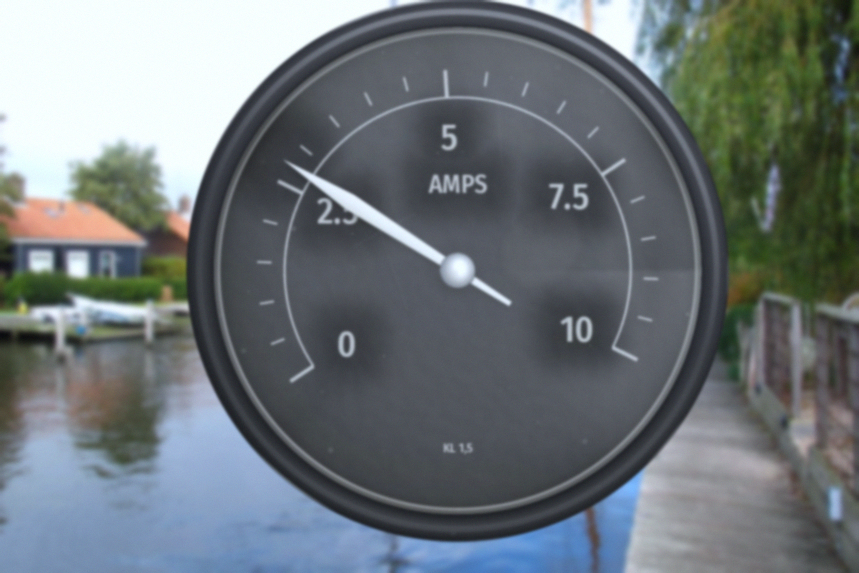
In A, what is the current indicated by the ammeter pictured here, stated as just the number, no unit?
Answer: 2.75
